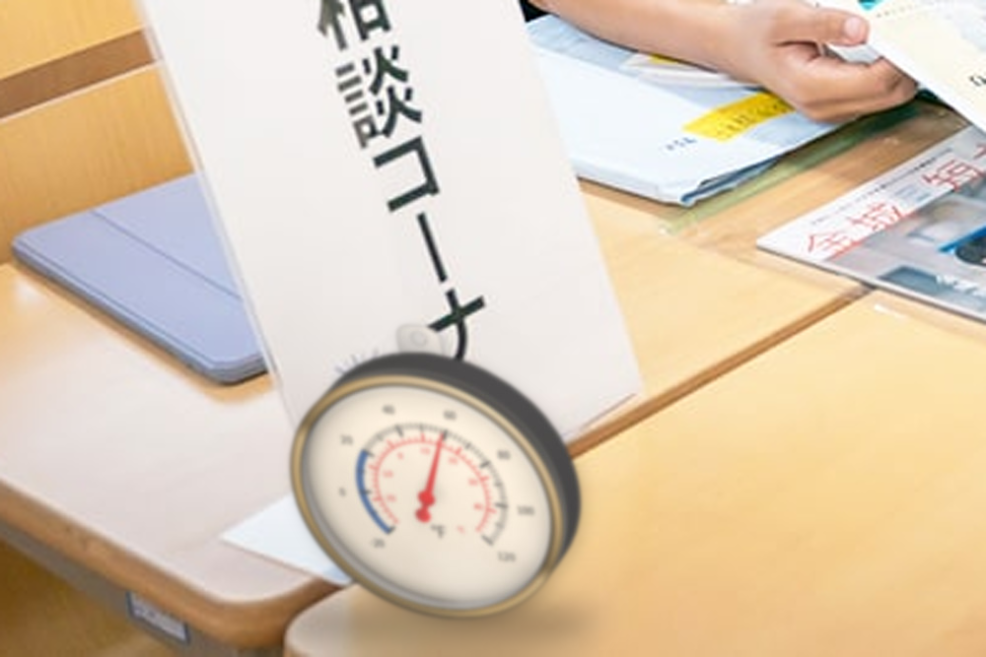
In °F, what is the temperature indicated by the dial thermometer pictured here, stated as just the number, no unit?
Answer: 60
